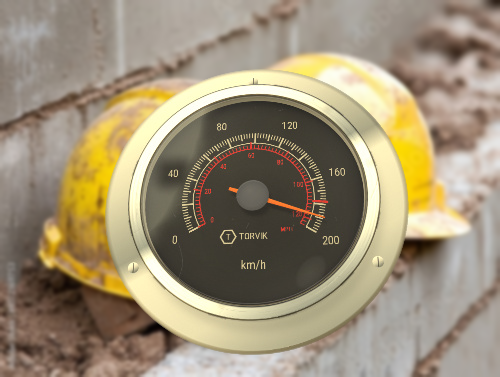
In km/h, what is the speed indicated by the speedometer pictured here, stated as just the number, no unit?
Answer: 190
